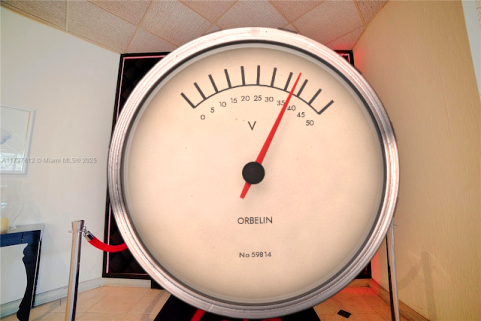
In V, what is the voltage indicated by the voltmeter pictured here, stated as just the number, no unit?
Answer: 37.5
